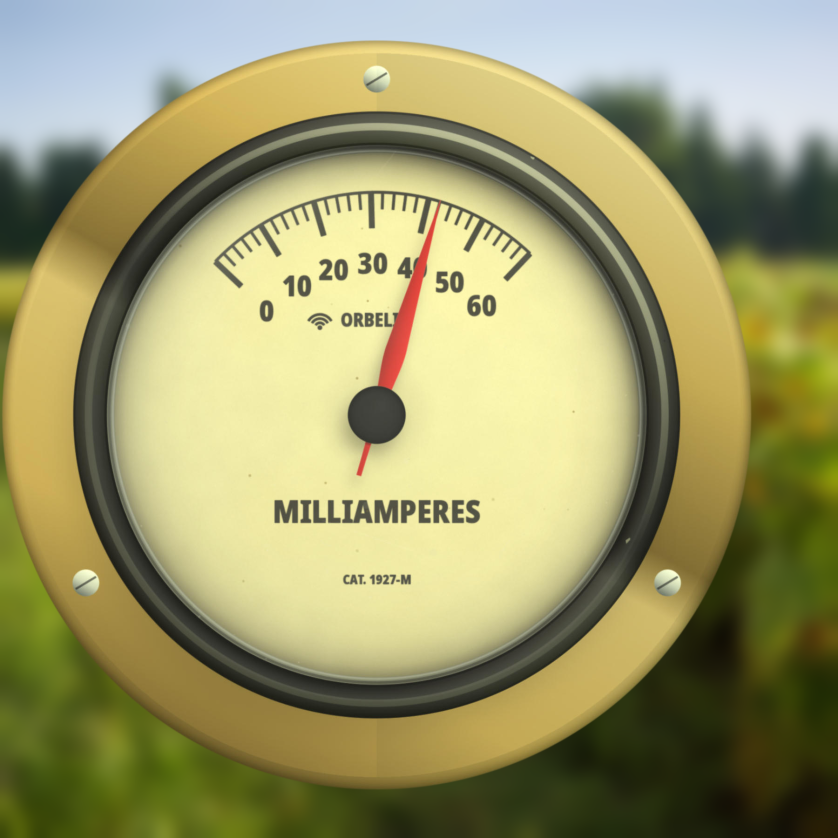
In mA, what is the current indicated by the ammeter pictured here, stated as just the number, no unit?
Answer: 42
